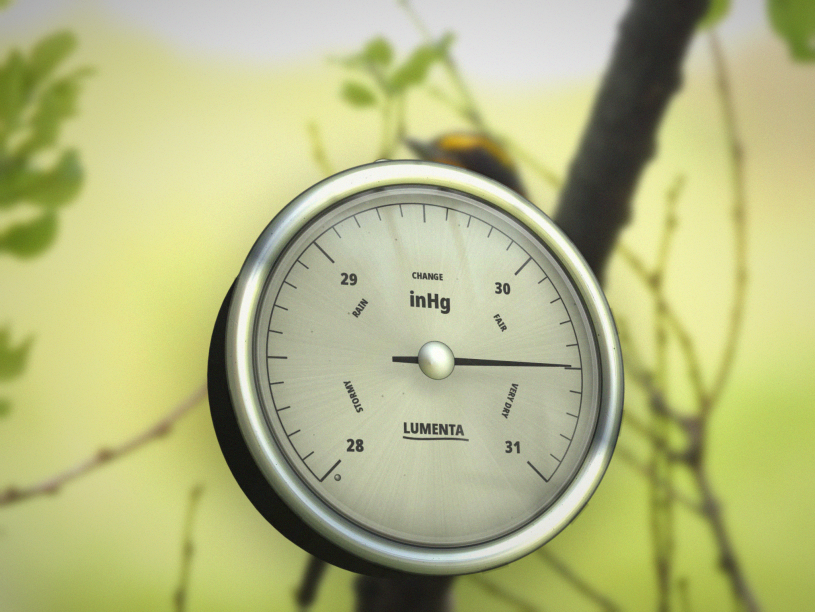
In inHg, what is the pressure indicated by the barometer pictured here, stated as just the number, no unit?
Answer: 30.5
